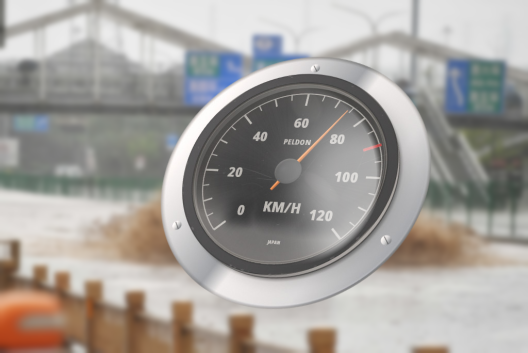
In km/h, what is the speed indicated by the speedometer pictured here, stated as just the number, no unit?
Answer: 75
